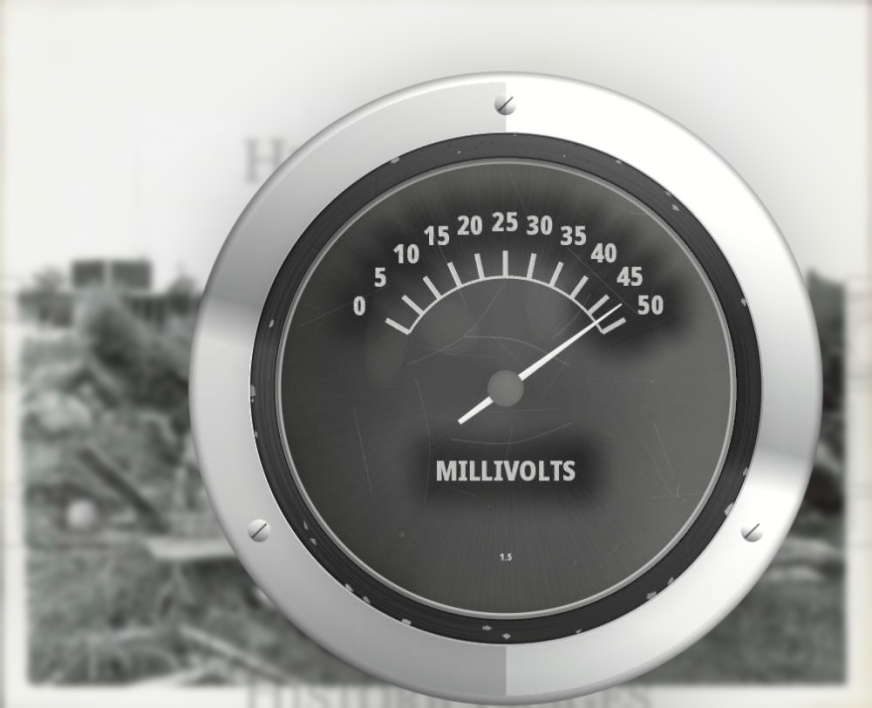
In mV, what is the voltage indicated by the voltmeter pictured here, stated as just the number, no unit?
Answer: 47.5
